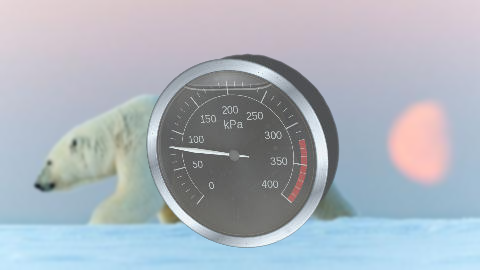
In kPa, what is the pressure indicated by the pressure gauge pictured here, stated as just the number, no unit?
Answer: 80
